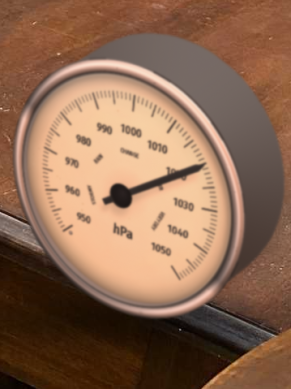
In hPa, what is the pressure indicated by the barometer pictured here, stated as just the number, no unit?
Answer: 1020
